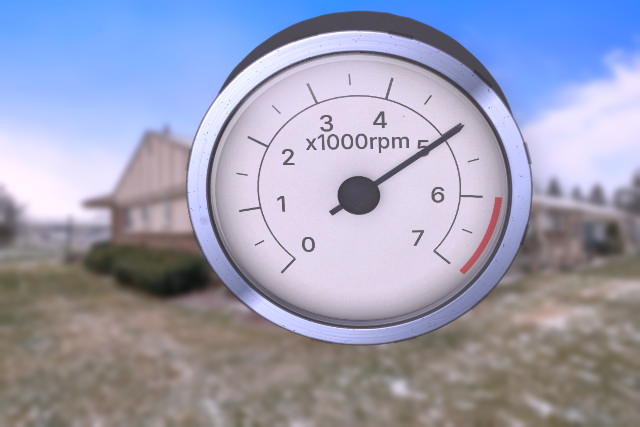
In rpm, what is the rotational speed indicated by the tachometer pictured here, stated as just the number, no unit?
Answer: 5000
